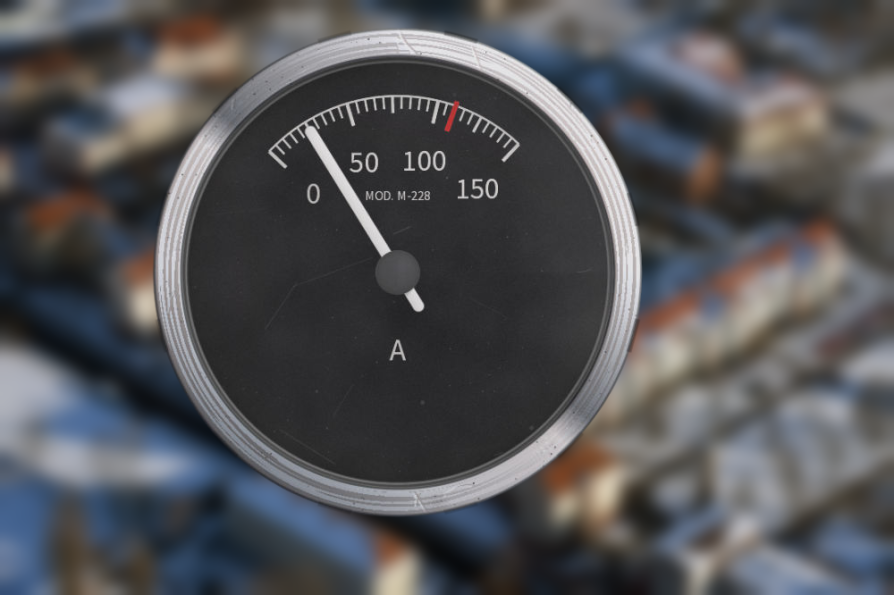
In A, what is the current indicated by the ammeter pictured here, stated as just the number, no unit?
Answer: 25
